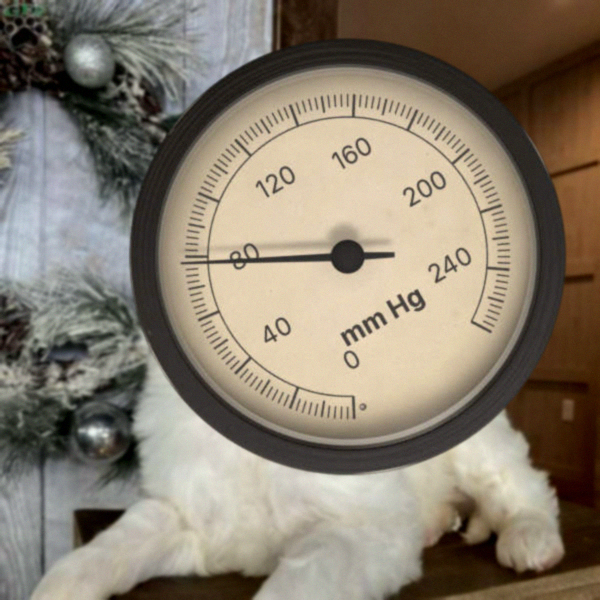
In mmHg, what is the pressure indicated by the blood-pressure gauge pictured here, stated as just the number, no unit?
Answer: 78
